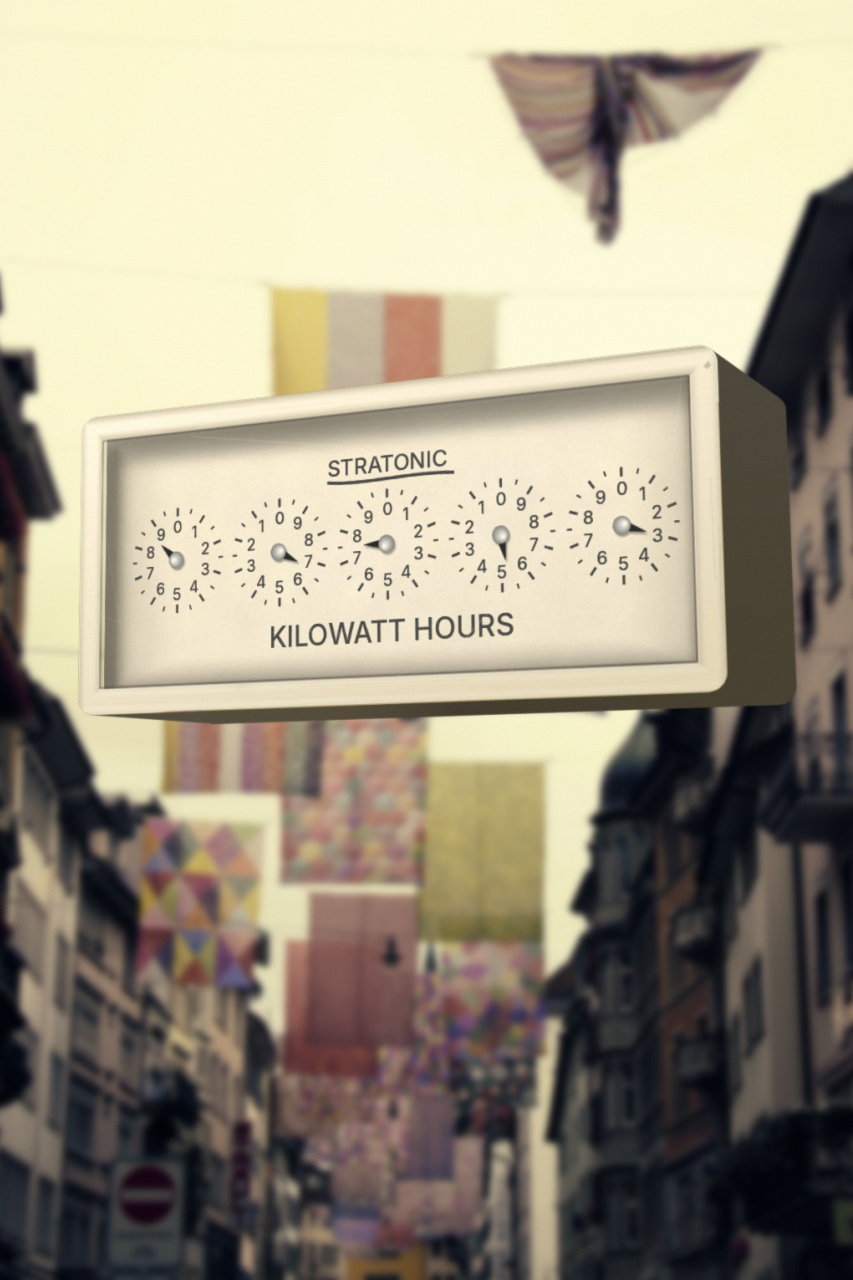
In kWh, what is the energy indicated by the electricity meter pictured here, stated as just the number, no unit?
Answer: 86753
